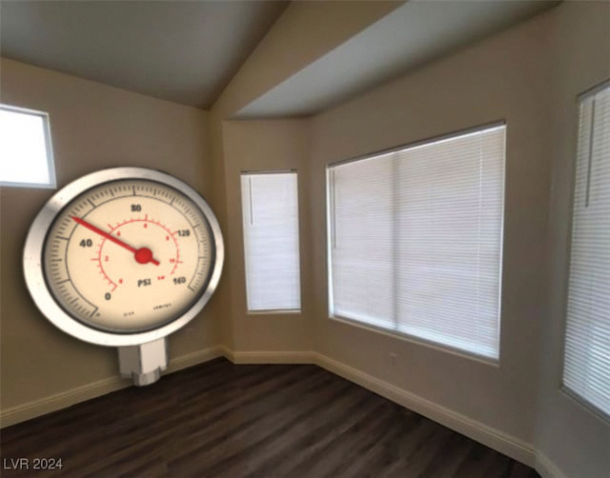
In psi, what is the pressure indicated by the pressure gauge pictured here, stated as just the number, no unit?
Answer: 50
